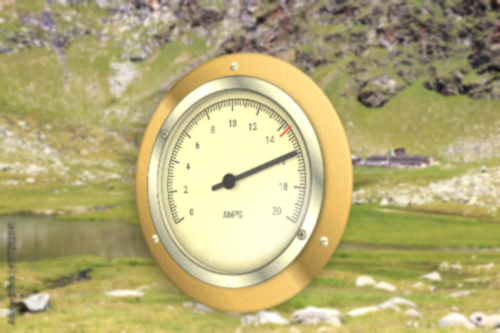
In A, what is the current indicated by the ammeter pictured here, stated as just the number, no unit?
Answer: 16
